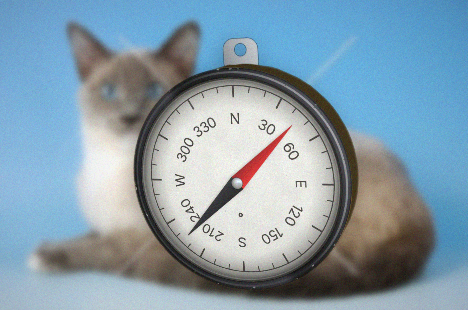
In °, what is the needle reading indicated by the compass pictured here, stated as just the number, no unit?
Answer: 45
